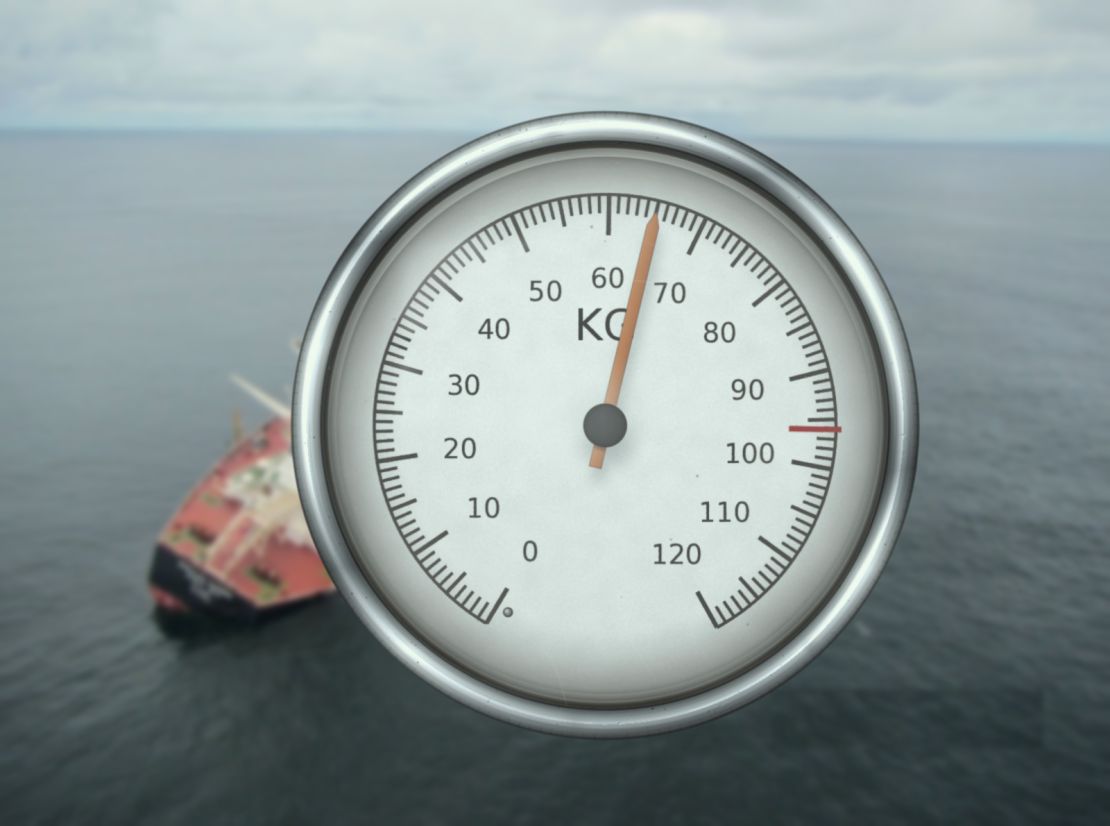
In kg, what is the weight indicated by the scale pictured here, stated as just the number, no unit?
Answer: 65
